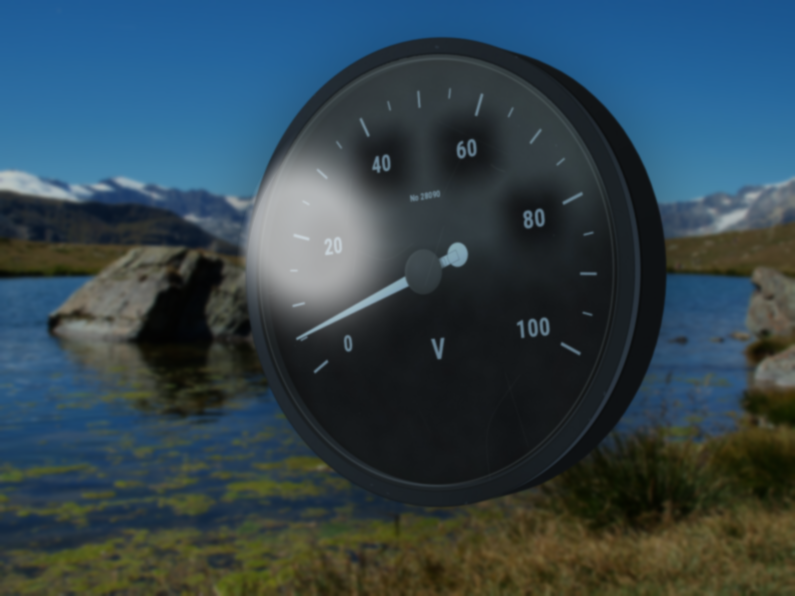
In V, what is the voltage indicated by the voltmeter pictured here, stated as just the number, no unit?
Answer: 5
